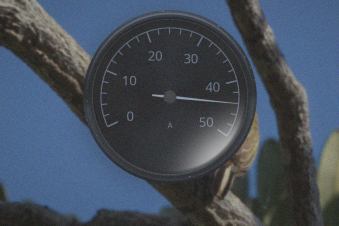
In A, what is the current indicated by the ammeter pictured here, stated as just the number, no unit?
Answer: 44
